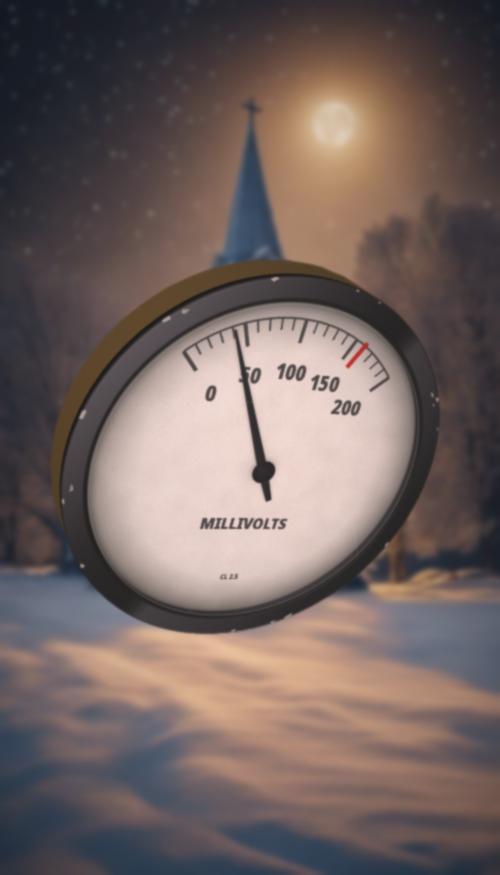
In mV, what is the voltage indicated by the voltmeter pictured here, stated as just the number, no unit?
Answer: 40
